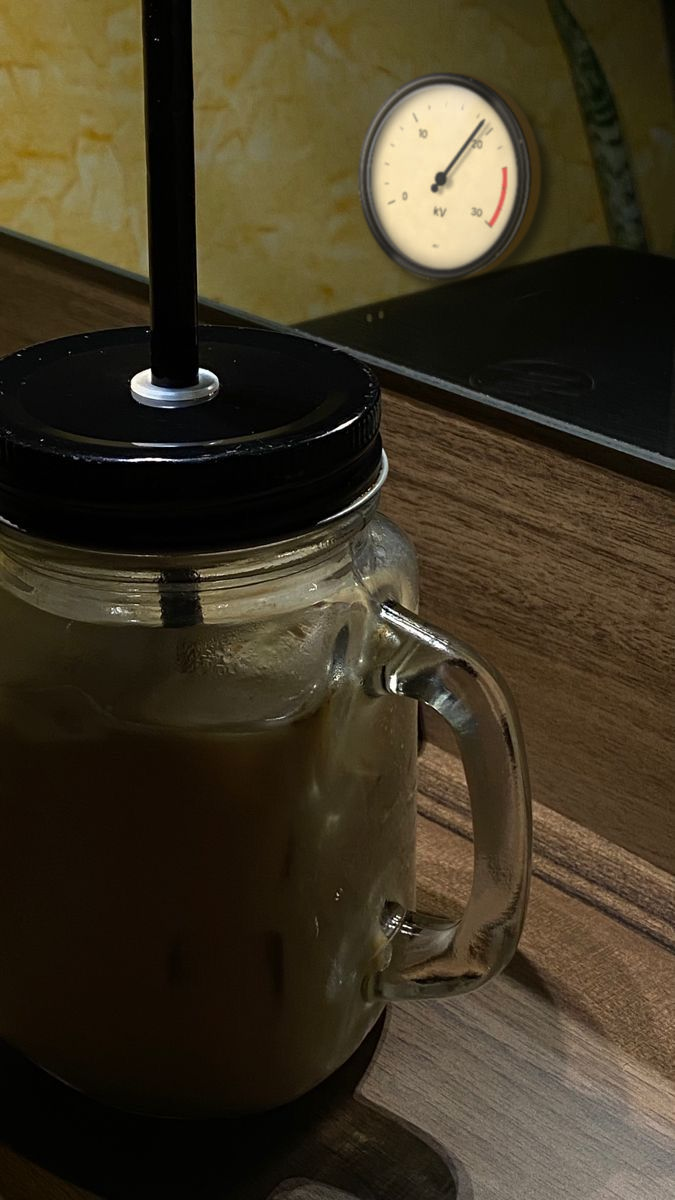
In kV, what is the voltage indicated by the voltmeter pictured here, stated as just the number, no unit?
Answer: 19
